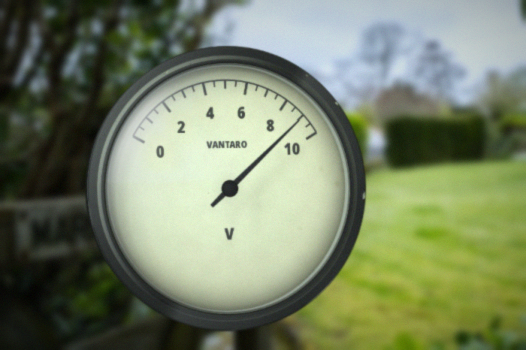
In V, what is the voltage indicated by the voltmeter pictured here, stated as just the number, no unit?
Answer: 9
